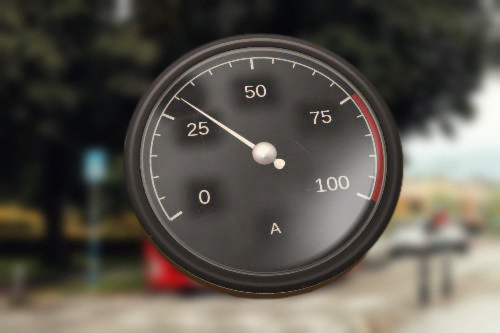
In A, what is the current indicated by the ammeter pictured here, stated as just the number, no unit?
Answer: 30
